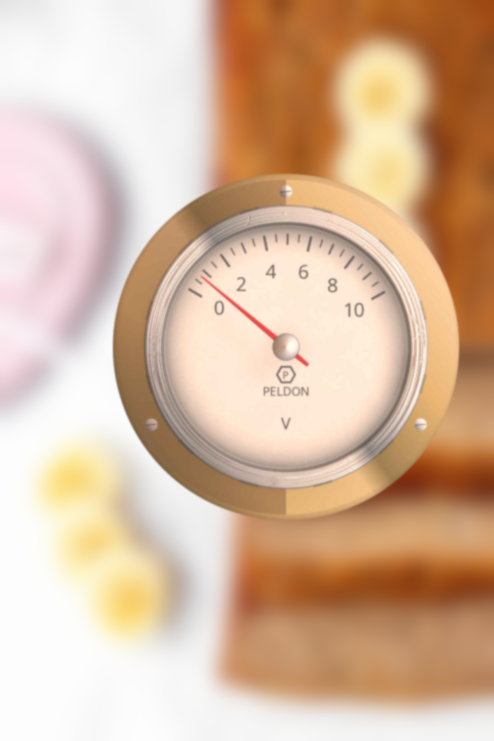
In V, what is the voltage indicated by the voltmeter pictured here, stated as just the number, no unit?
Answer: 0.75
